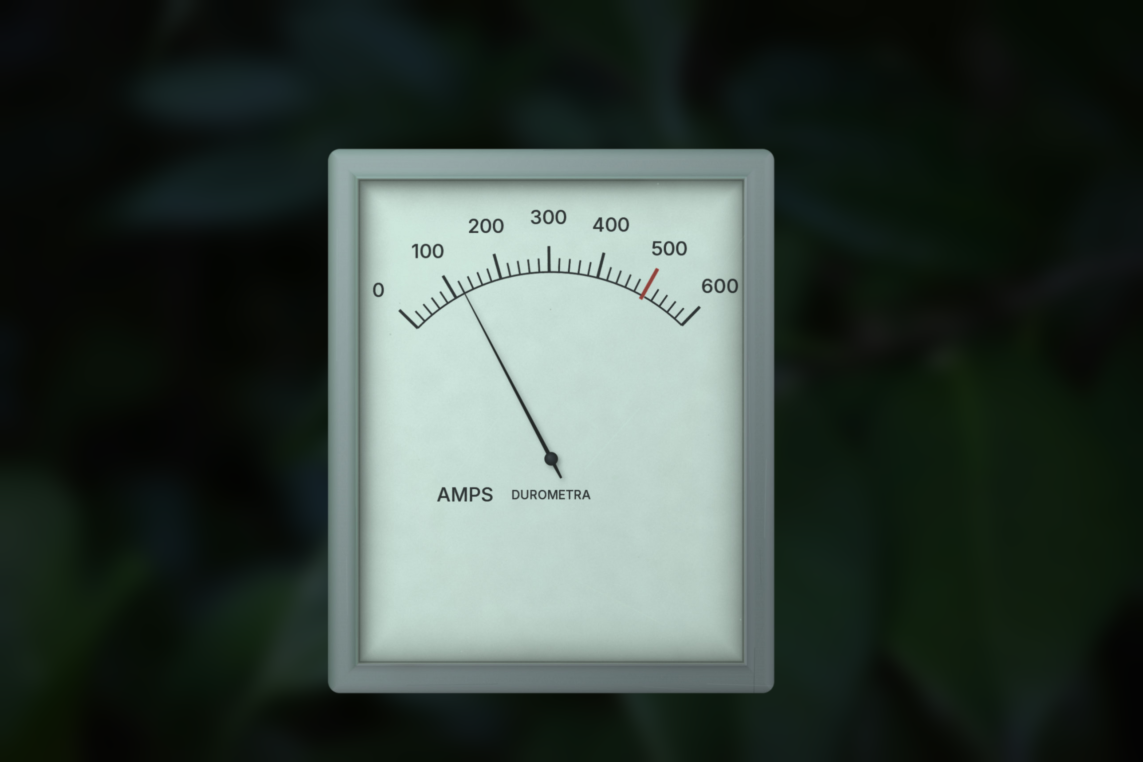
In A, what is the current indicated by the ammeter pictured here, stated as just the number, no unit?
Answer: 120
